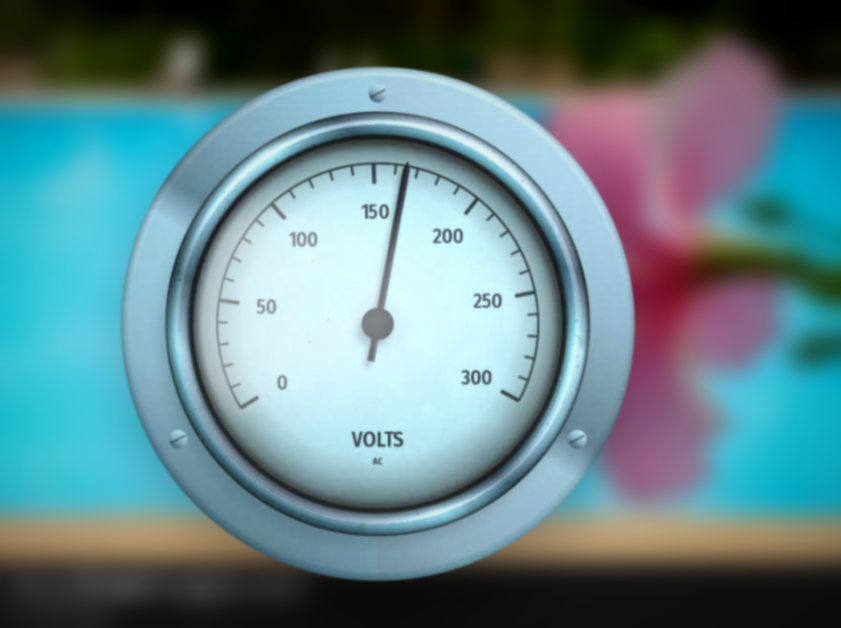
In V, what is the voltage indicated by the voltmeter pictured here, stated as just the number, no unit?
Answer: 165
